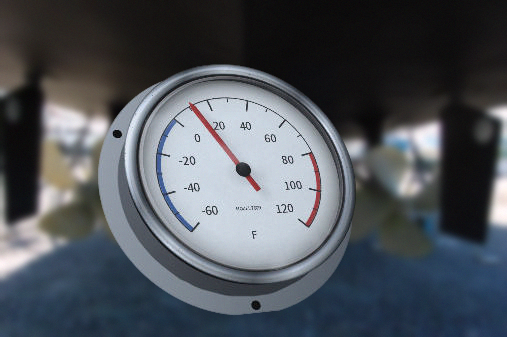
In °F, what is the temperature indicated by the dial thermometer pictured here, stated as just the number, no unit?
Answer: 10
